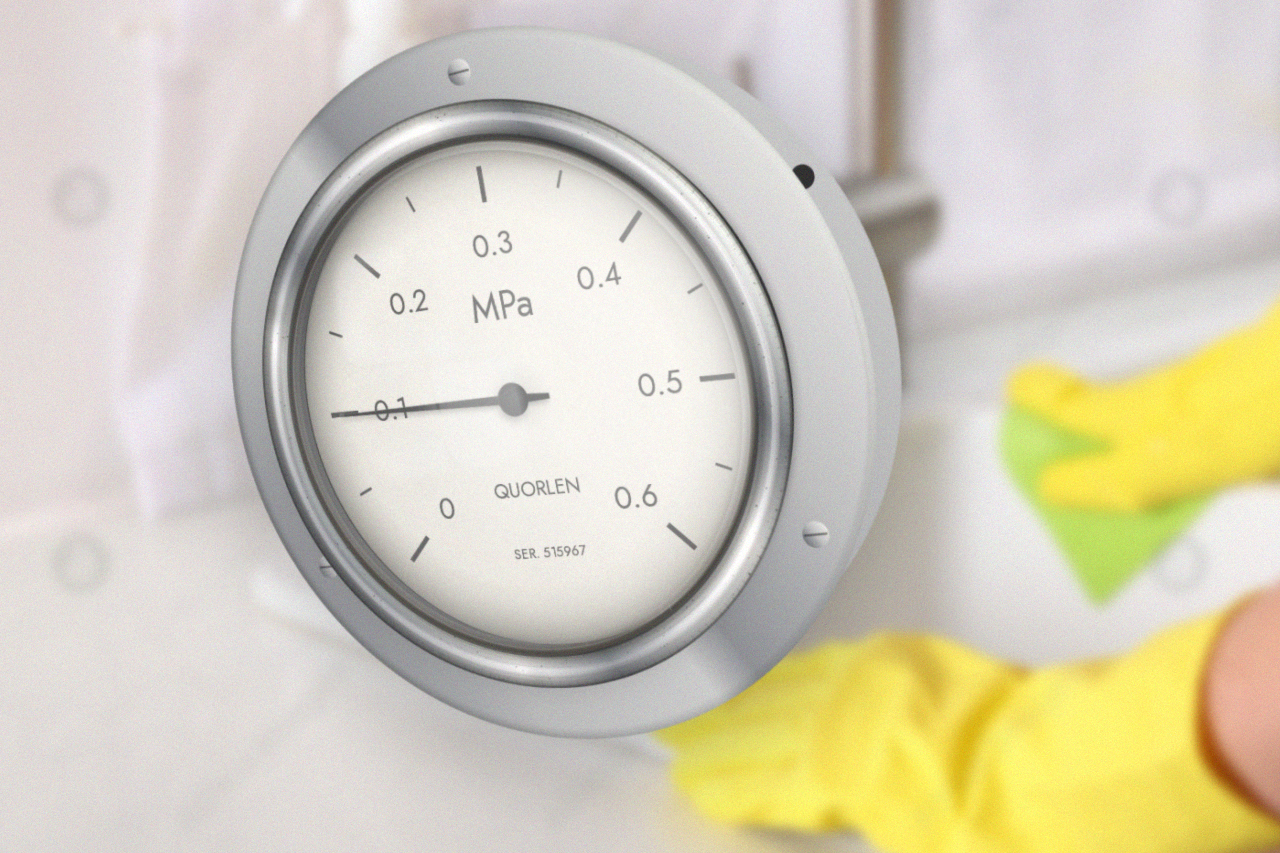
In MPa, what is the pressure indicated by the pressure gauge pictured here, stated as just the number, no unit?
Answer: 0.1
